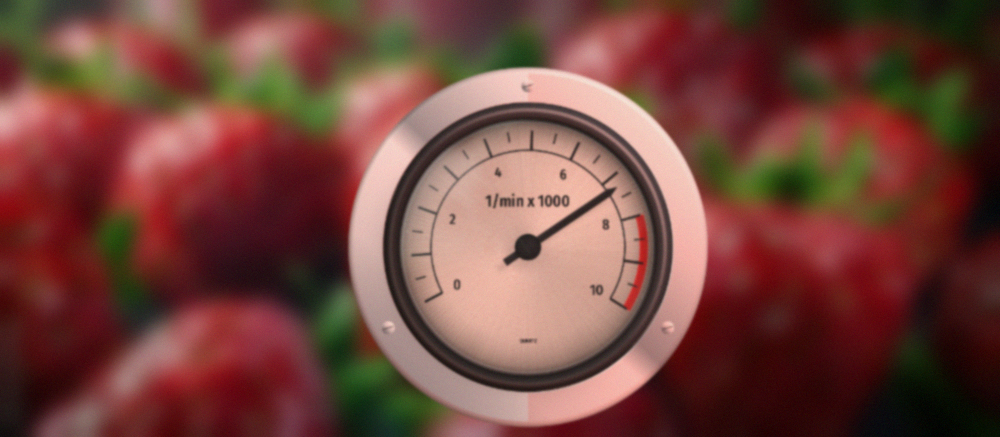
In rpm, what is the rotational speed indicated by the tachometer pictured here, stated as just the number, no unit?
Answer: 7250
